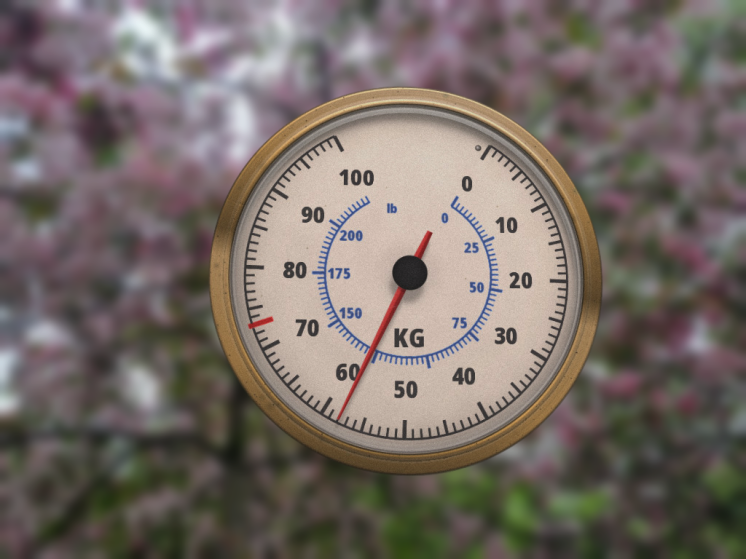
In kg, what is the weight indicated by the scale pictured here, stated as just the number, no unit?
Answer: 58
